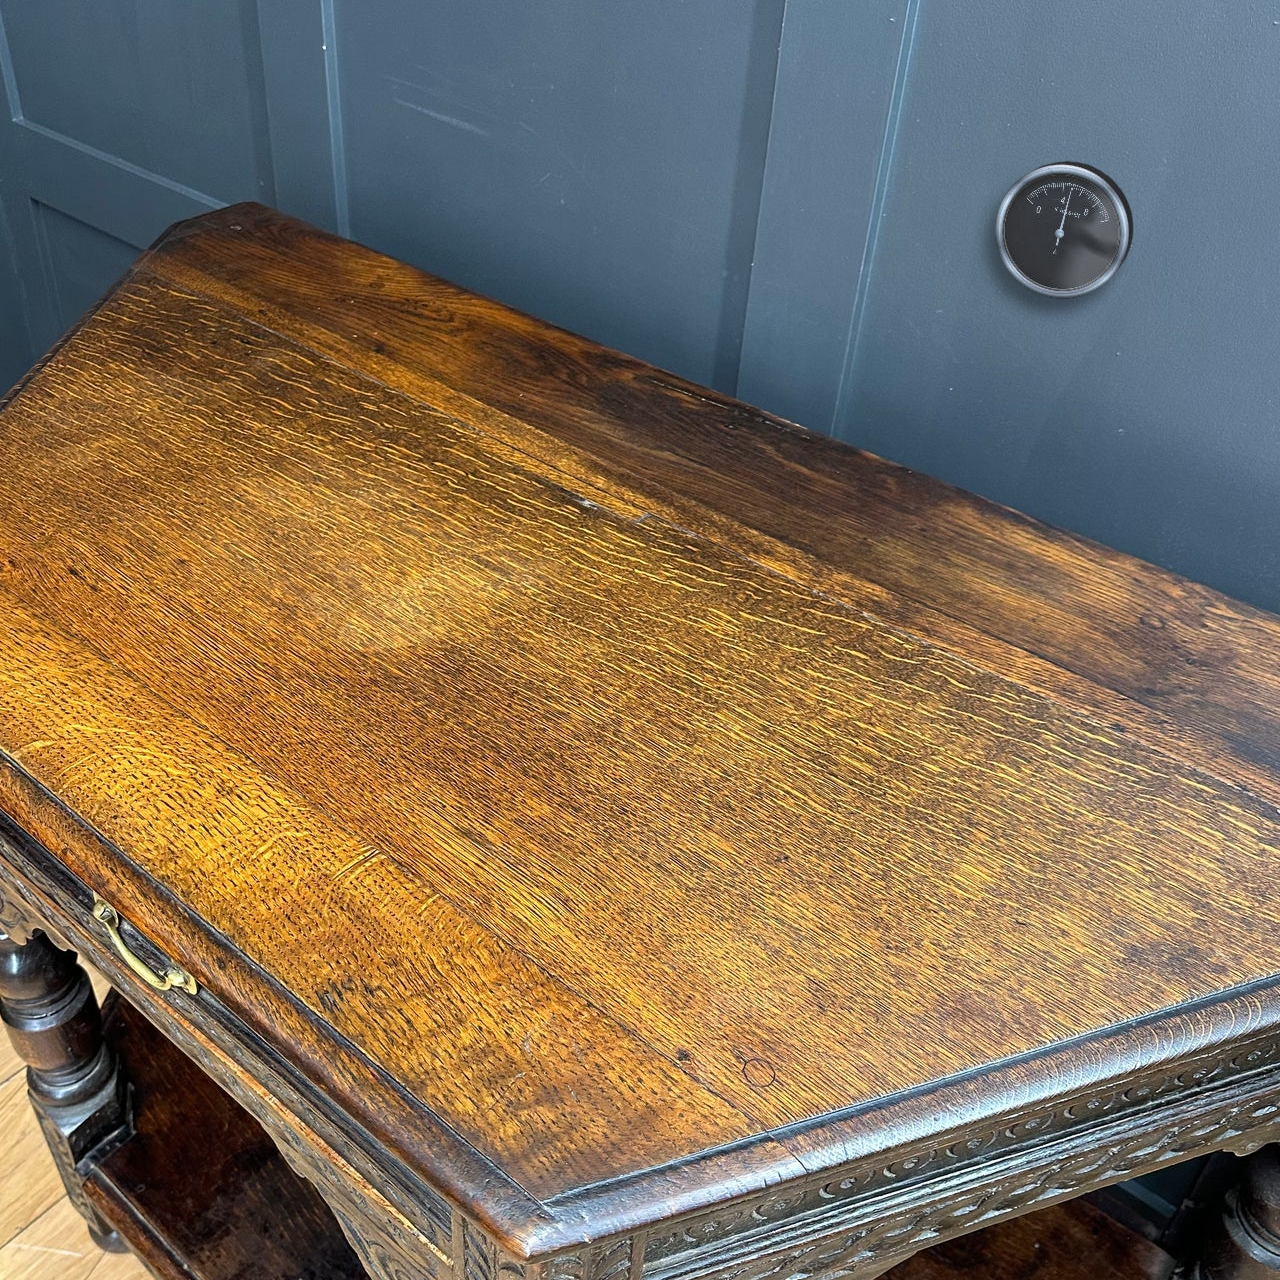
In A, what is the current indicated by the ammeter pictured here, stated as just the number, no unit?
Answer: 5
